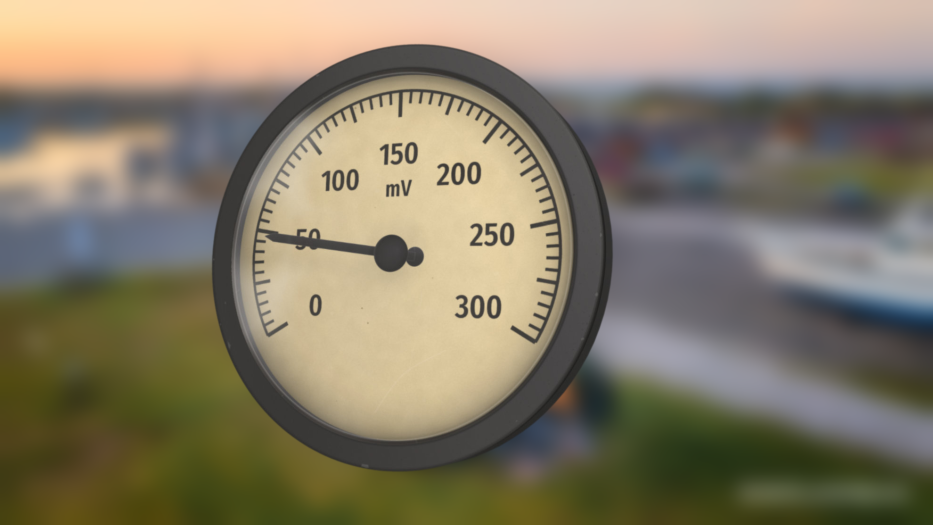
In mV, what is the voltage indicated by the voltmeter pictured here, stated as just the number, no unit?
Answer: 47.5
